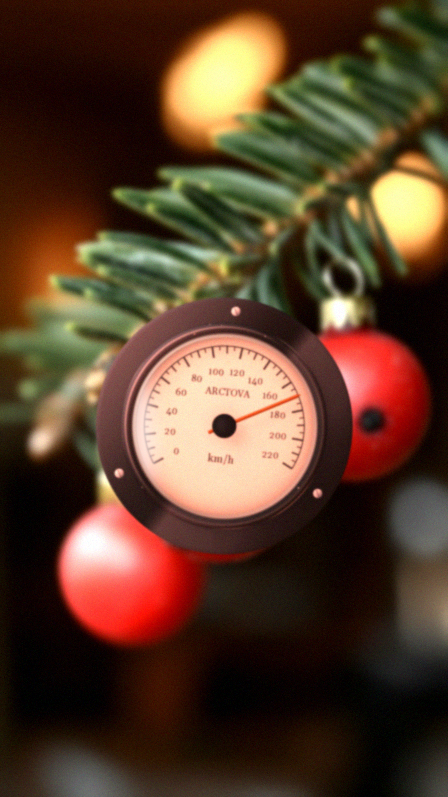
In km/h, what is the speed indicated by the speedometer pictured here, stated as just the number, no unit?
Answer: 170
